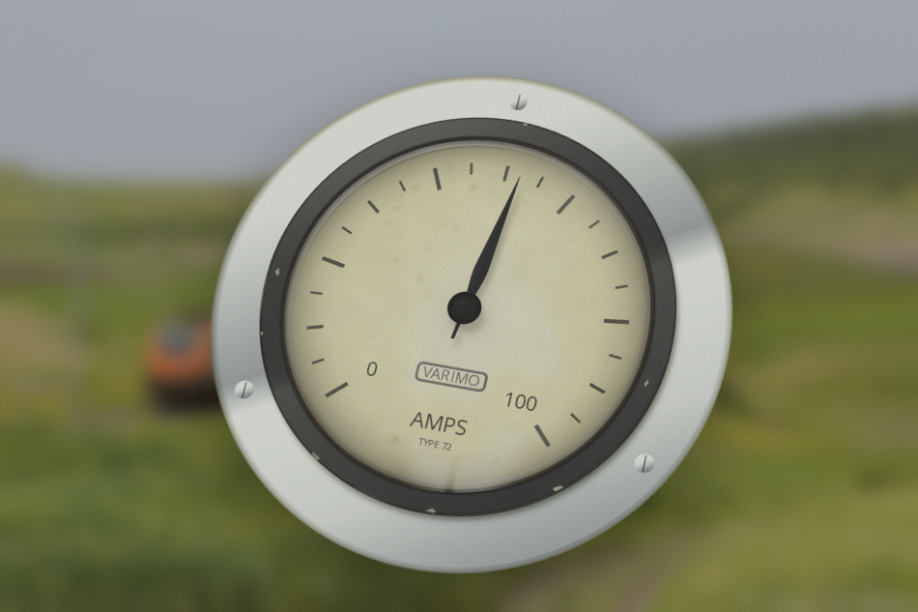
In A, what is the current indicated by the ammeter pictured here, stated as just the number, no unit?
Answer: 52.5
